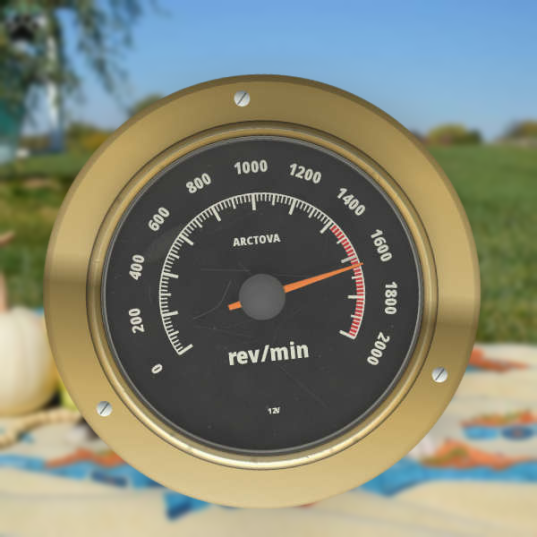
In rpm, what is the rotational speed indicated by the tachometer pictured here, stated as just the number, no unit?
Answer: 1640
